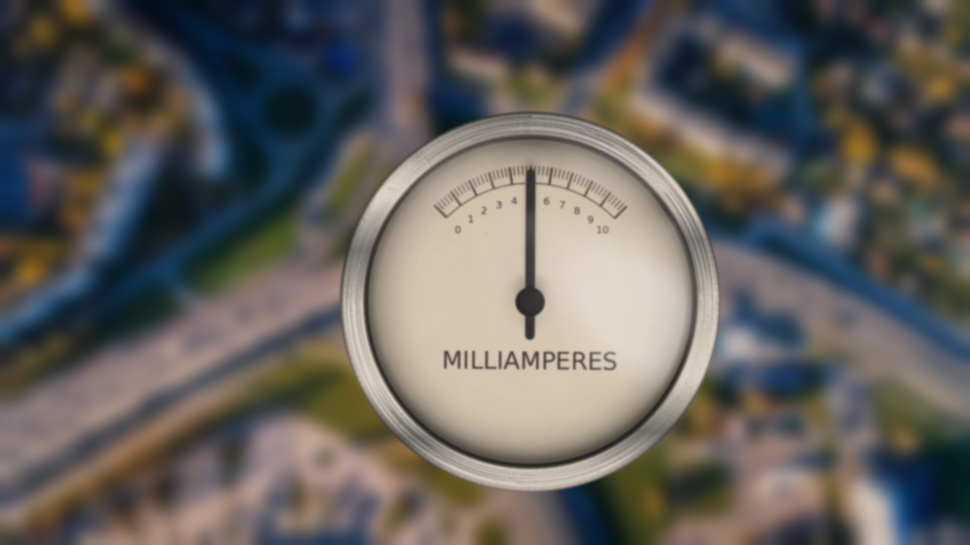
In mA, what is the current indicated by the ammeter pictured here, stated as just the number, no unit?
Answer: 5
